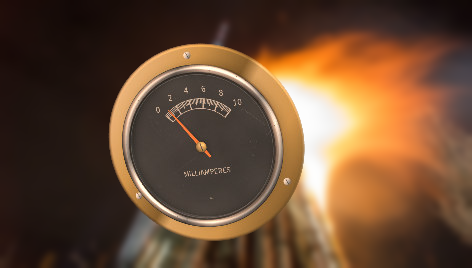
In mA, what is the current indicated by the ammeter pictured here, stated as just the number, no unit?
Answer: 1
